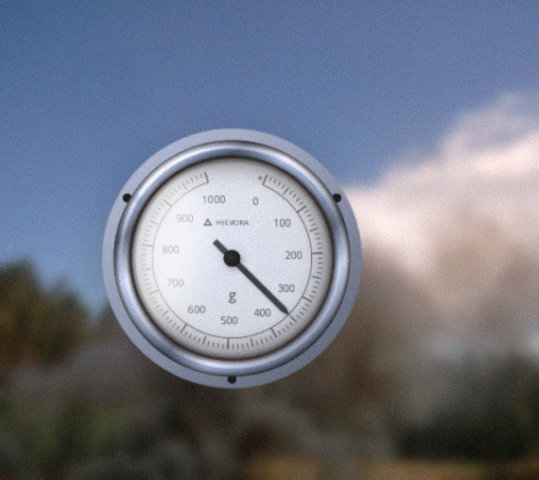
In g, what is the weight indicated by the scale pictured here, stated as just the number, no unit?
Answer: 350
